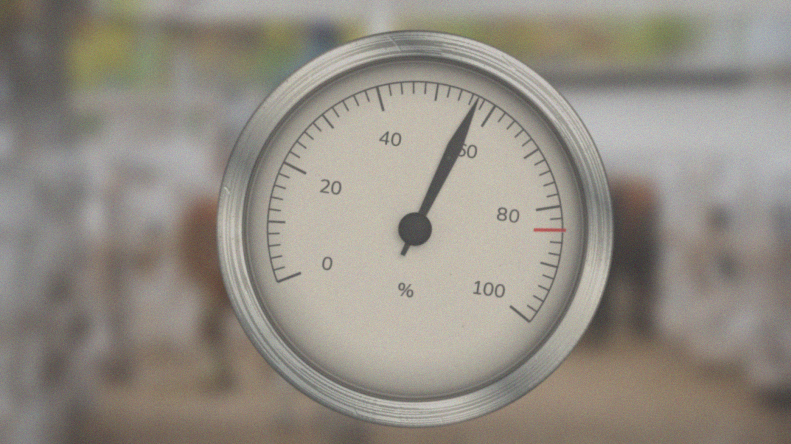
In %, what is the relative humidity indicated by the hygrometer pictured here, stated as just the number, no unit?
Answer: 57
